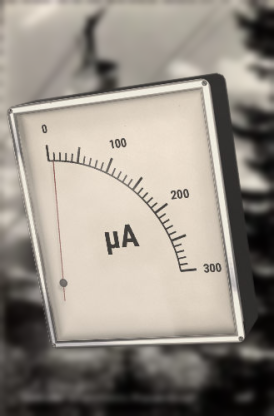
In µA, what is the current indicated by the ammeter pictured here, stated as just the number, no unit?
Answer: 10
